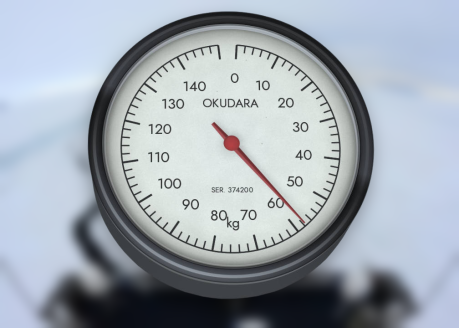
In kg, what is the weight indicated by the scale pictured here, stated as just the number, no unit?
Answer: 58
